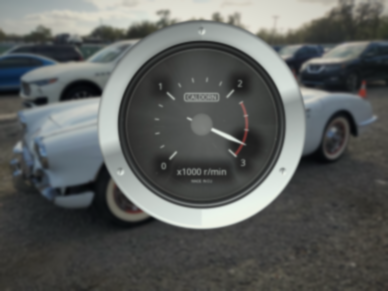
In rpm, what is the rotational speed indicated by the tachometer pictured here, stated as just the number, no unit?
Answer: 2800
